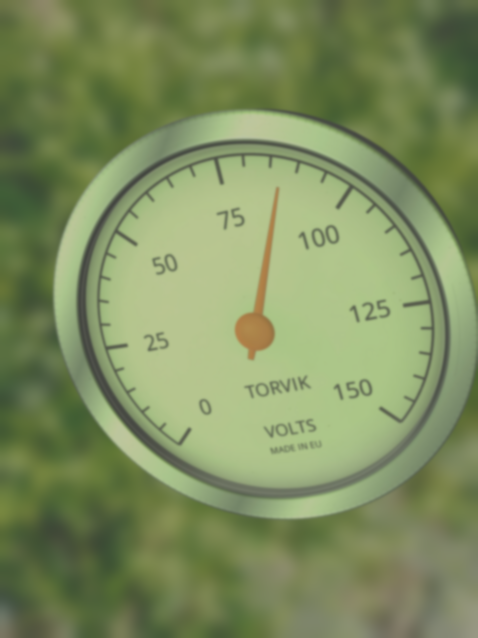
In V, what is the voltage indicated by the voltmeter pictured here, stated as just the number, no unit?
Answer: 87.5
